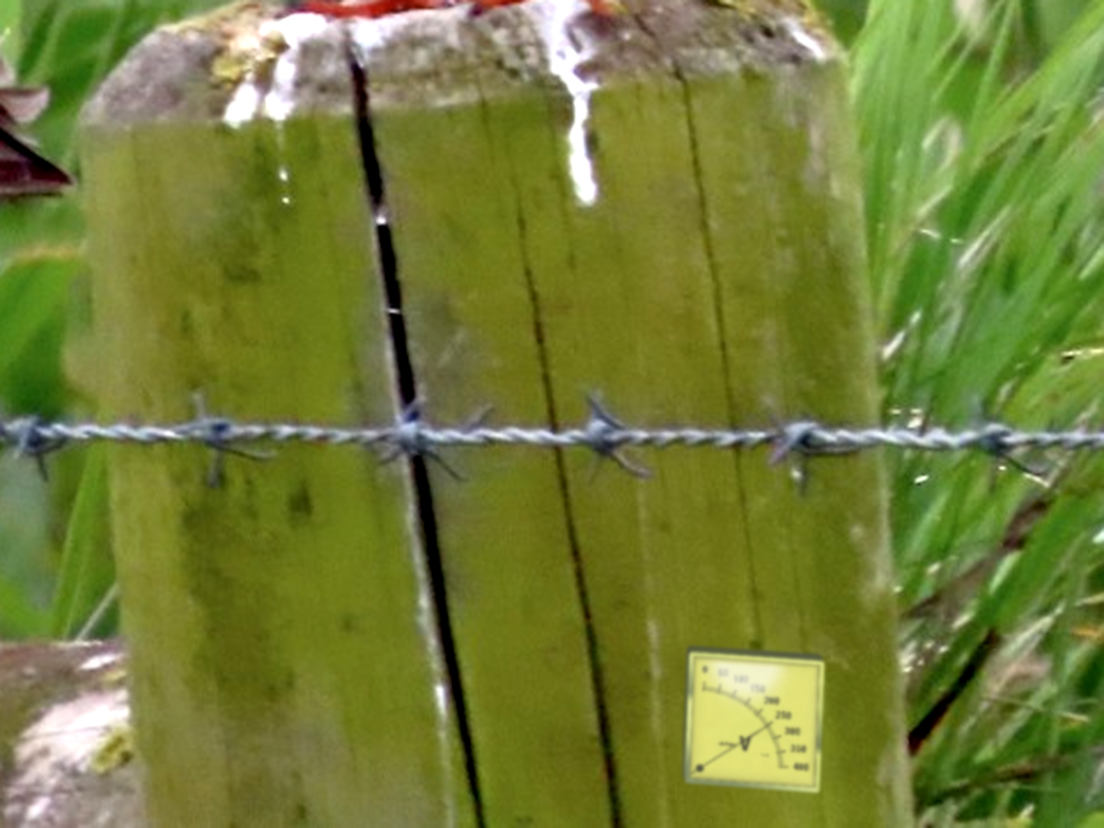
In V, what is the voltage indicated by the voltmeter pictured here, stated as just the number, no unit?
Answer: 250
